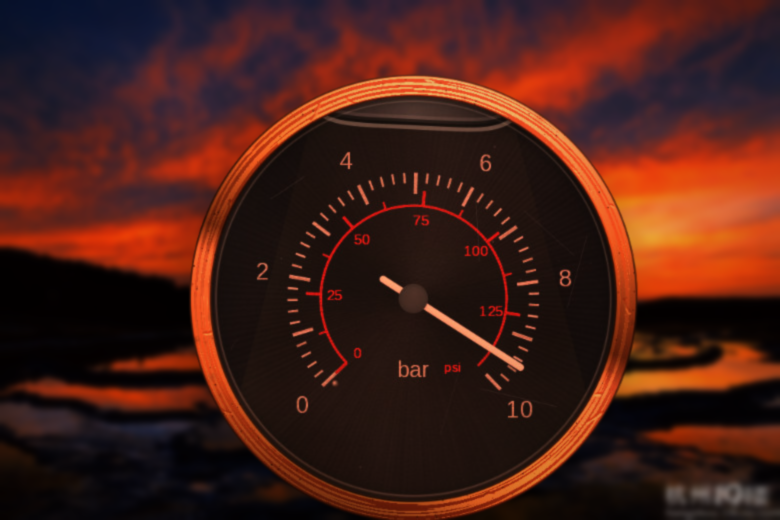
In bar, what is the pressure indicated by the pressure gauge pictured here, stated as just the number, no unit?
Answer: 9.5
